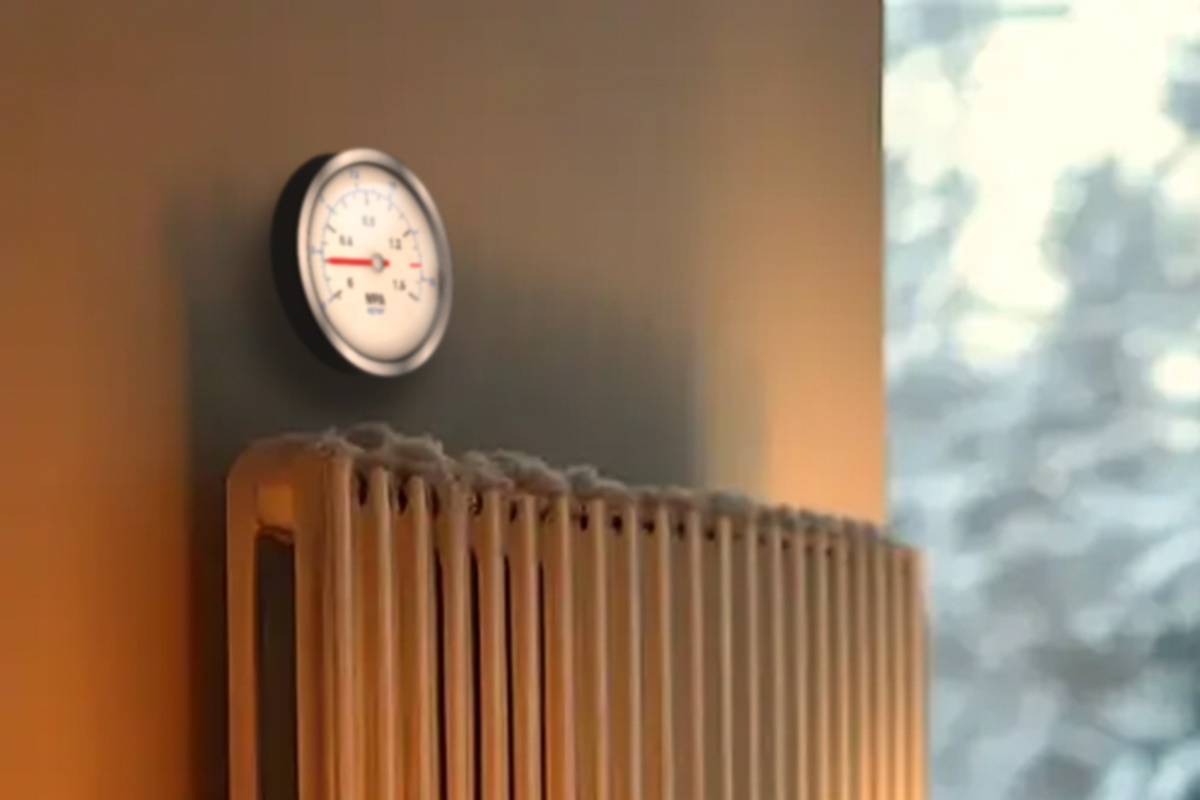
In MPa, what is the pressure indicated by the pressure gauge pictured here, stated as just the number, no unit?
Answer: 0.2
